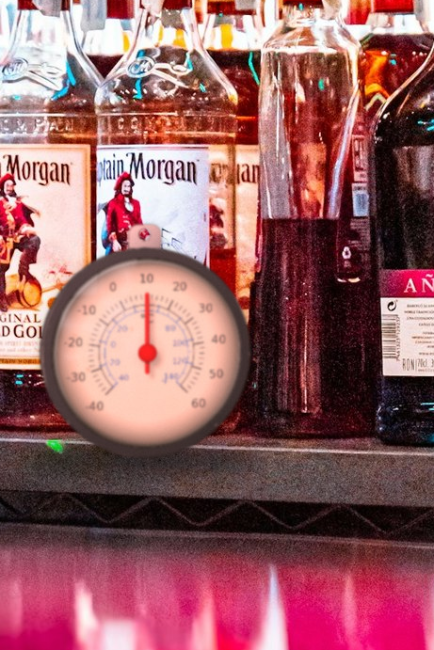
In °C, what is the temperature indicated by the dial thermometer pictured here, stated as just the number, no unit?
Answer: 10
